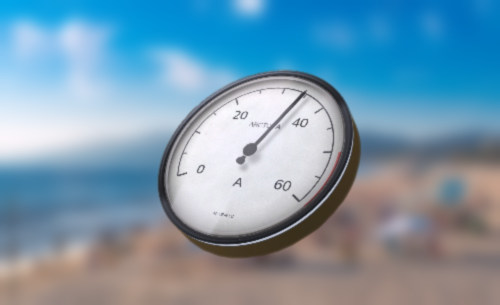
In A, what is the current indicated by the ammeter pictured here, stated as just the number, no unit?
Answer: 35
